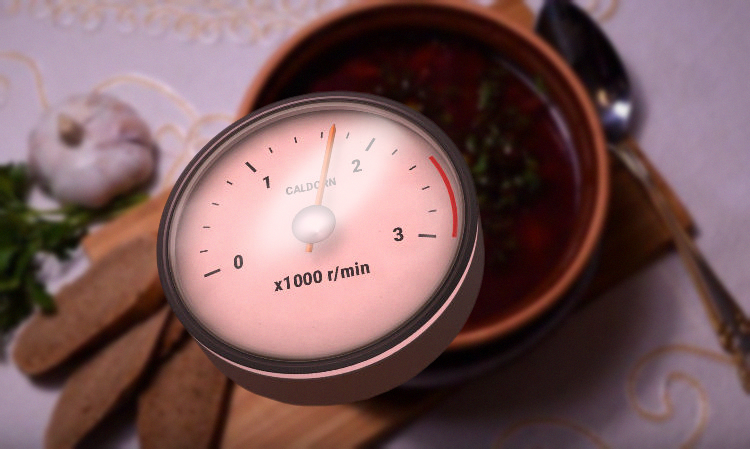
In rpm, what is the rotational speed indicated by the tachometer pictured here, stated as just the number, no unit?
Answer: 1700
